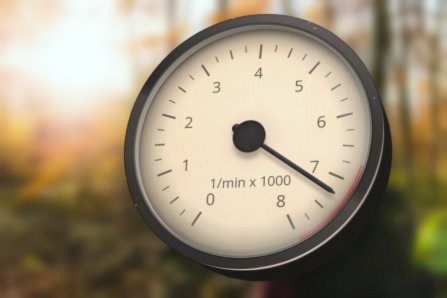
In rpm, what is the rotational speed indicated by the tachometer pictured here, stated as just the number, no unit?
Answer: 7250
